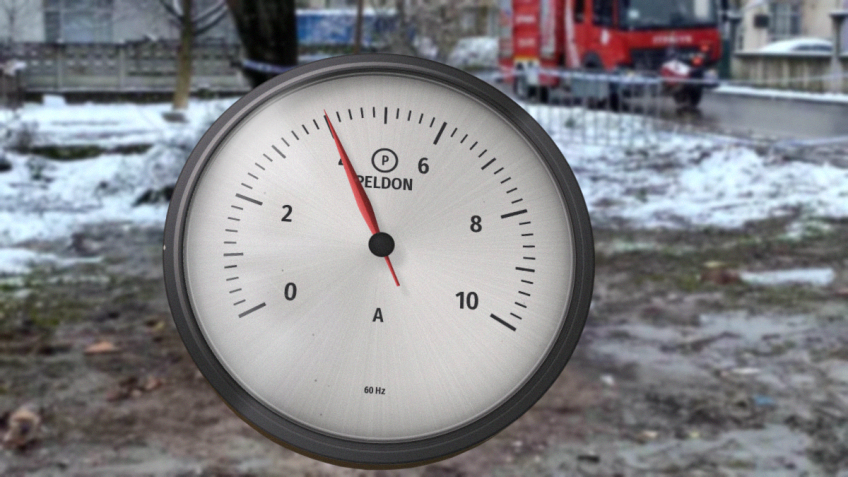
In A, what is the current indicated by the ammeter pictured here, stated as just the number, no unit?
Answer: 4
